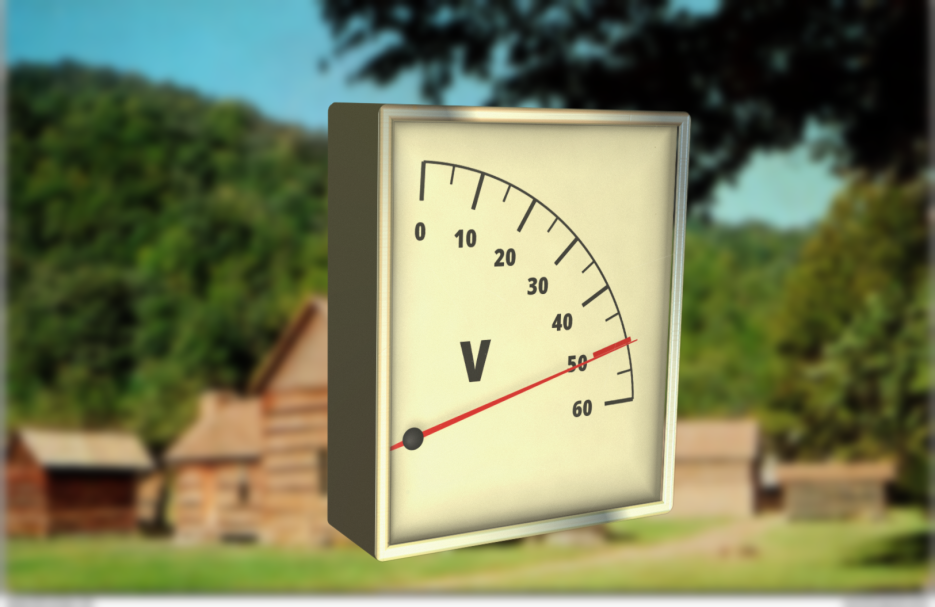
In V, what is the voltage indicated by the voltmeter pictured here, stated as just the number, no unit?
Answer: 50
